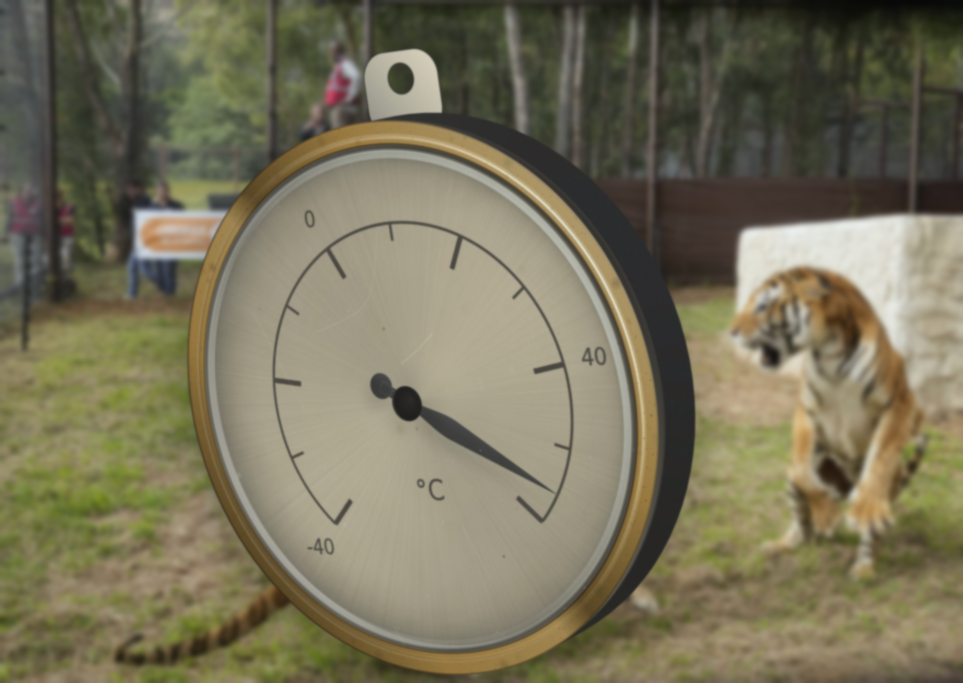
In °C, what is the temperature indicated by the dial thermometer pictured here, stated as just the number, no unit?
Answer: 55
